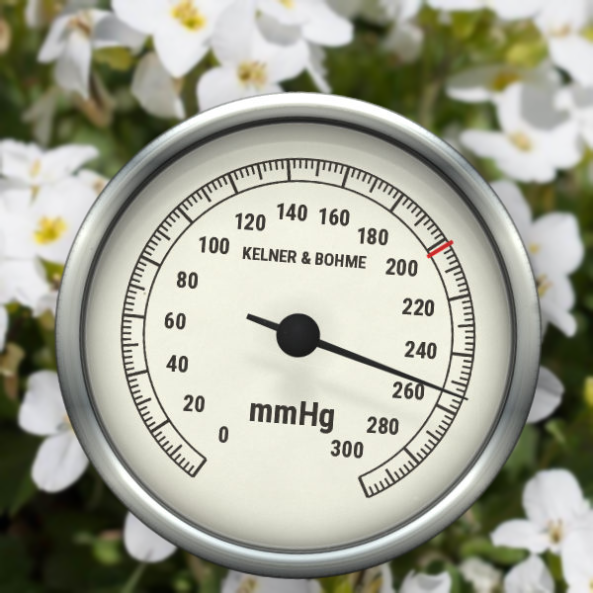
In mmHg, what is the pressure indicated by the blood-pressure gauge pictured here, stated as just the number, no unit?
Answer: 254
